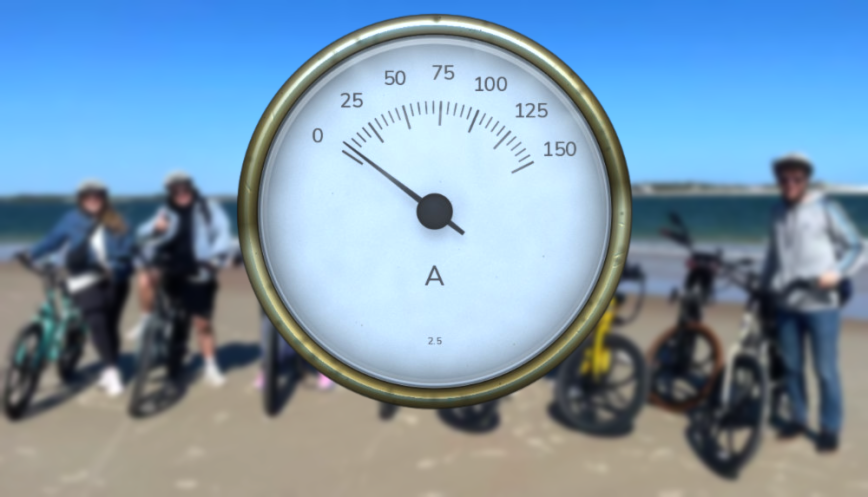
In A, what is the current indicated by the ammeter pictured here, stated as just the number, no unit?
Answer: 5
